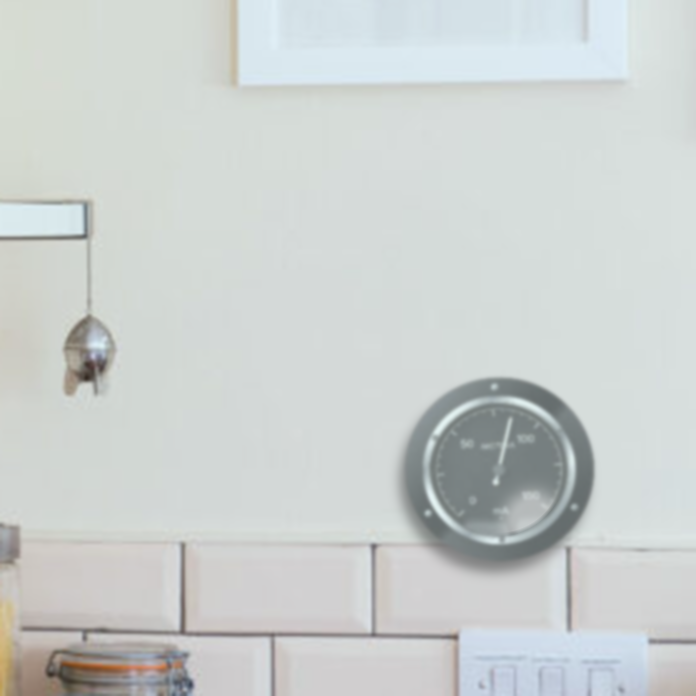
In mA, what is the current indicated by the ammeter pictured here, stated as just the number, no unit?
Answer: 85
